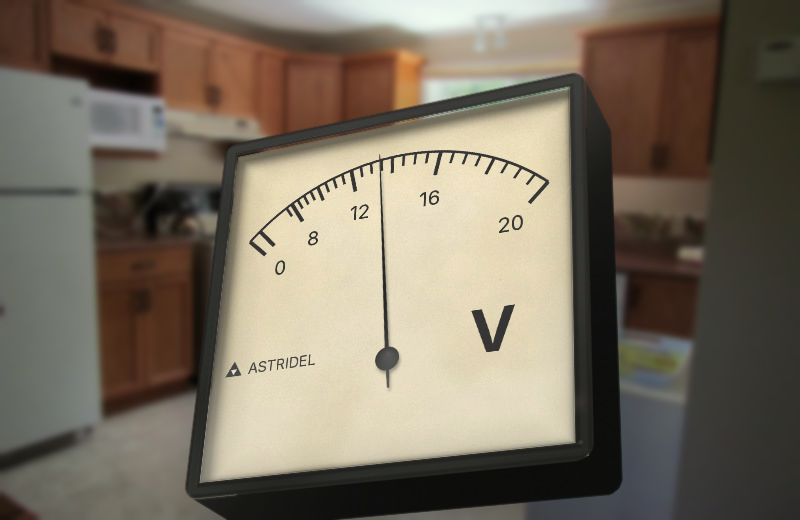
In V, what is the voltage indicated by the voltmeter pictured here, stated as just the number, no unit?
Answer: 13.5
